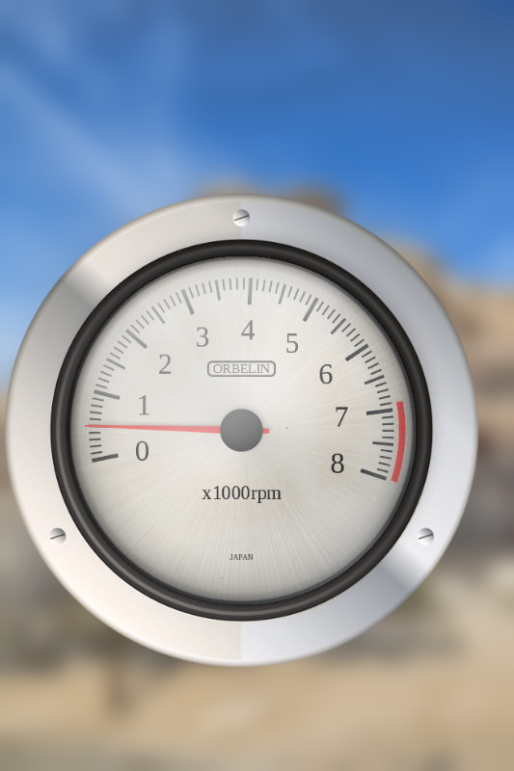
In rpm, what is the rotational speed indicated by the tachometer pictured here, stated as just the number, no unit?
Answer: 500
